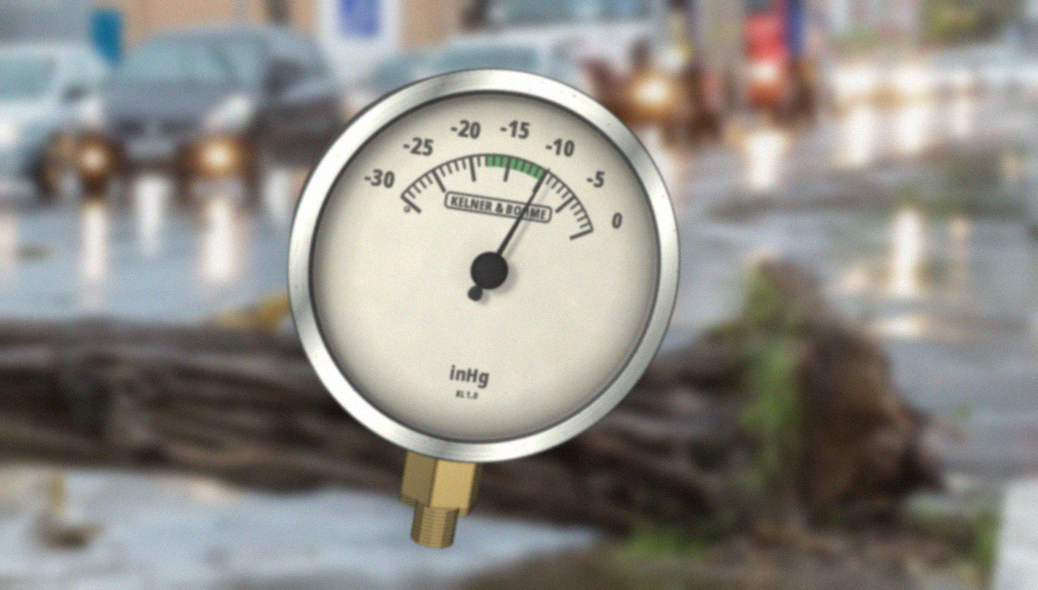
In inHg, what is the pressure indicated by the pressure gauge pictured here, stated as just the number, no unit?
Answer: -10
